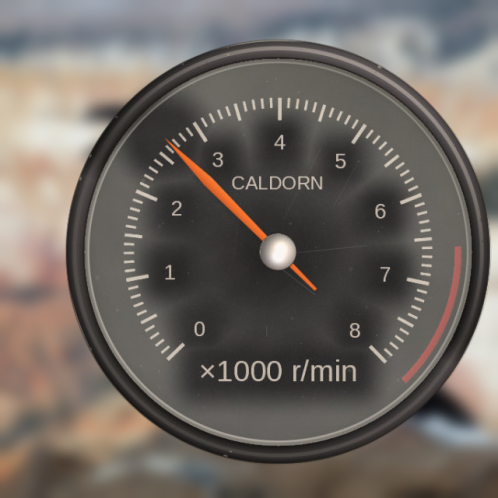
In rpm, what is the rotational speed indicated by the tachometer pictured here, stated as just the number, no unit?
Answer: 2650
